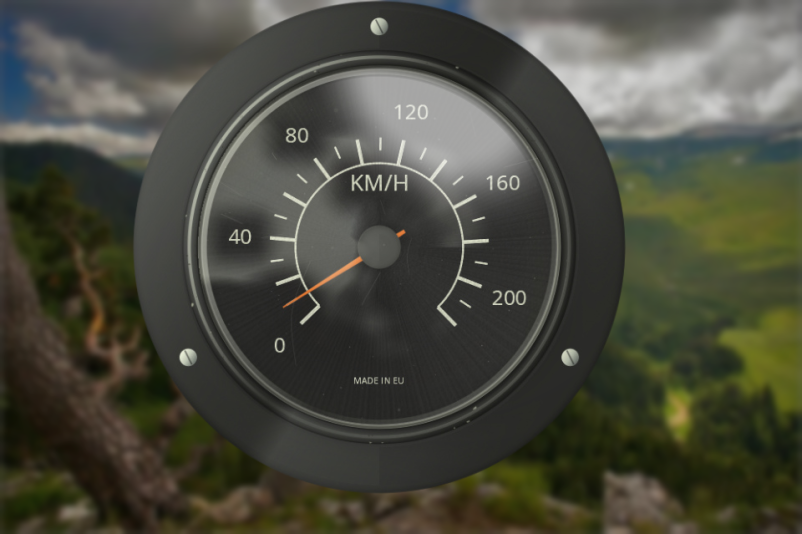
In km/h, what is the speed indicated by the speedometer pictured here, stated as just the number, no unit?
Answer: 10
